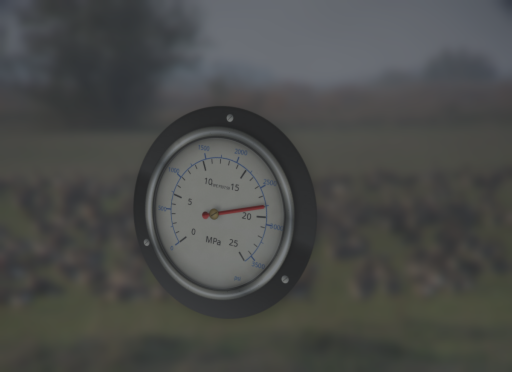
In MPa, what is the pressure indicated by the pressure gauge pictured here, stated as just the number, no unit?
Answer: 19
